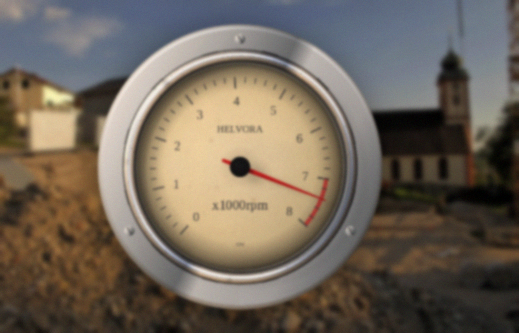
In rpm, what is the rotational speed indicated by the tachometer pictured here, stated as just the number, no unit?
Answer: 7400
